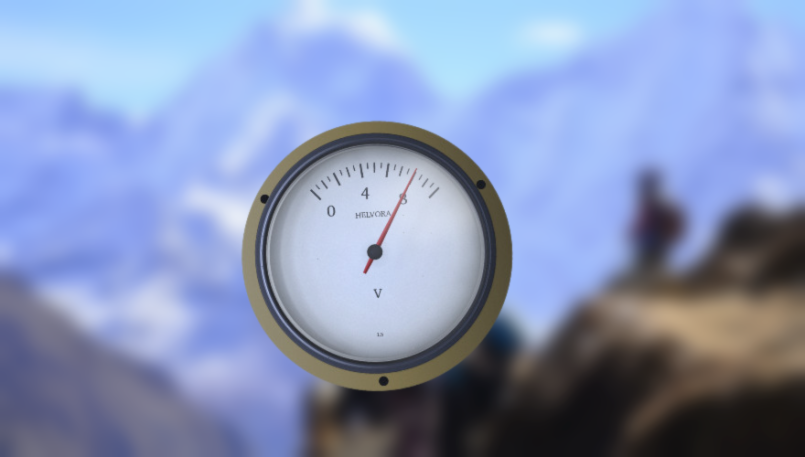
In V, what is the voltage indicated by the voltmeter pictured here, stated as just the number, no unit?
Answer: 8
